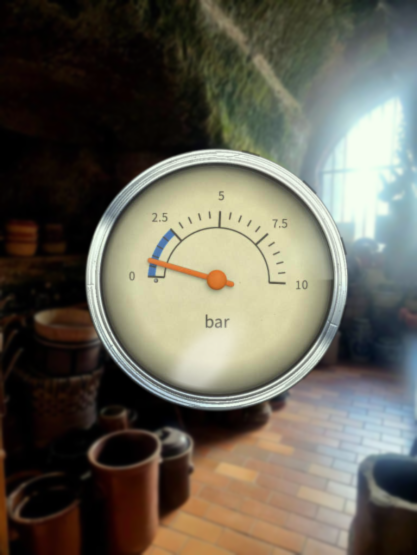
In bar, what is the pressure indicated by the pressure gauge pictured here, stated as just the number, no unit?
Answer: 0.75
